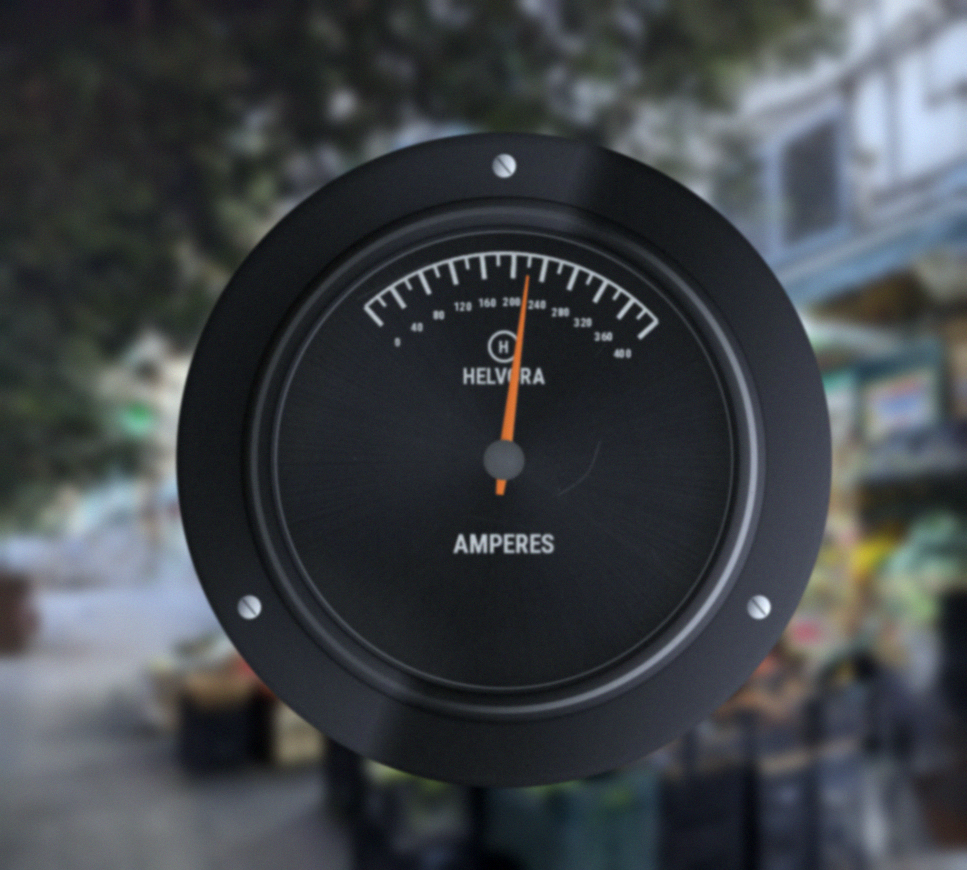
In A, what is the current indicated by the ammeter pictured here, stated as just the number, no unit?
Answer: 220
